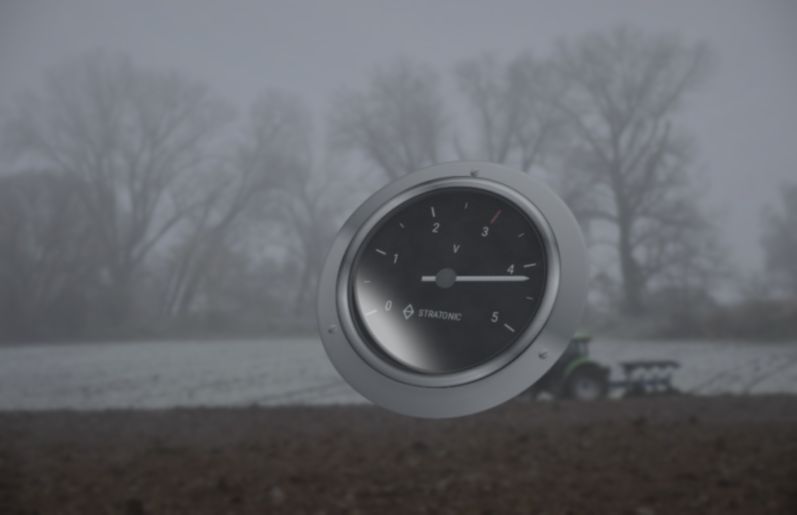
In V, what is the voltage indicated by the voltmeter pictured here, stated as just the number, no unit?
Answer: 4.25
